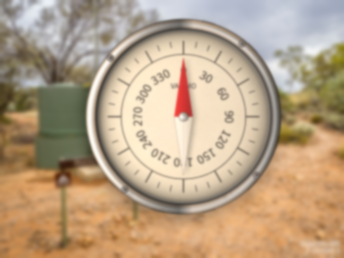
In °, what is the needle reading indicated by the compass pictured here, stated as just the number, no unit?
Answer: 0
